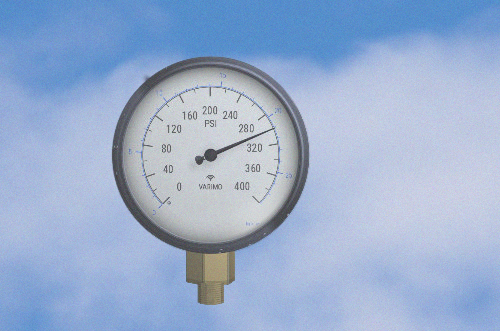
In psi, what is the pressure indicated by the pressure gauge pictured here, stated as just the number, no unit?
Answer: 300
